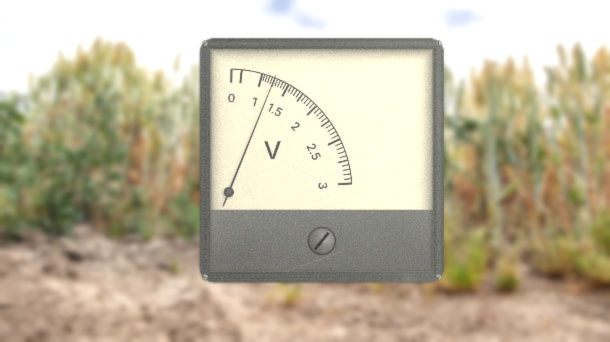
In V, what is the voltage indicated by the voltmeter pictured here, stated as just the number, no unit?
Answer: 1.25
